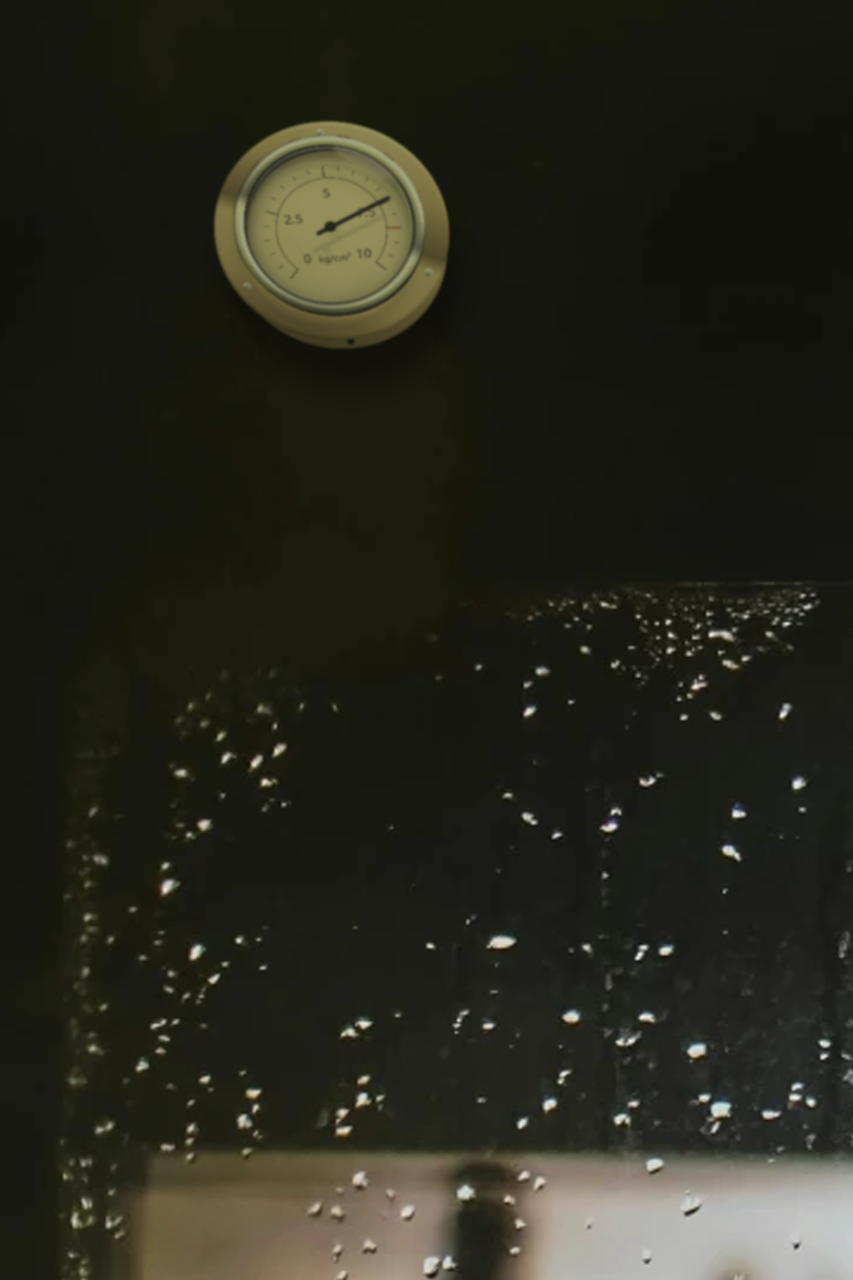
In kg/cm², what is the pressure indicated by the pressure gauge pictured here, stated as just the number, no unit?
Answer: 7.5
